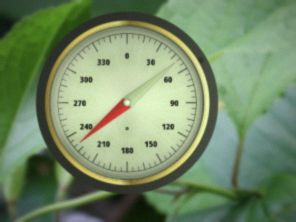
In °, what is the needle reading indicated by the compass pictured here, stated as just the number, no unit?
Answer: 230
